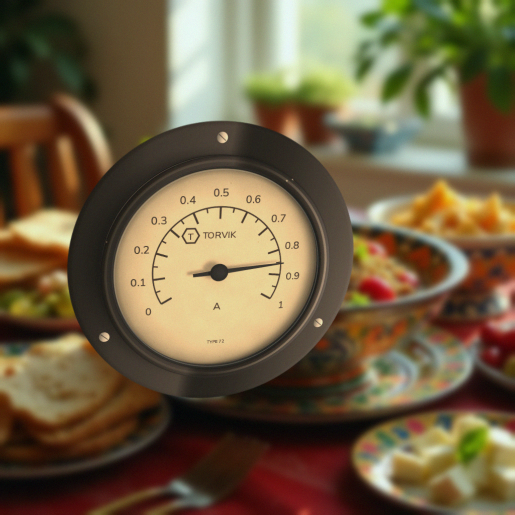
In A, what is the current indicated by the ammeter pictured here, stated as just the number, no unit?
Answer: 0.85
